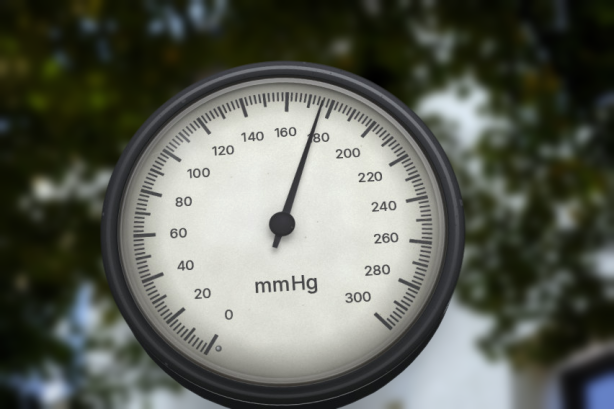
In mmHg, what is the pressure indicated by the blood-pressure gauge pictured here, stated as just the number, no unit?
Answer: 176
